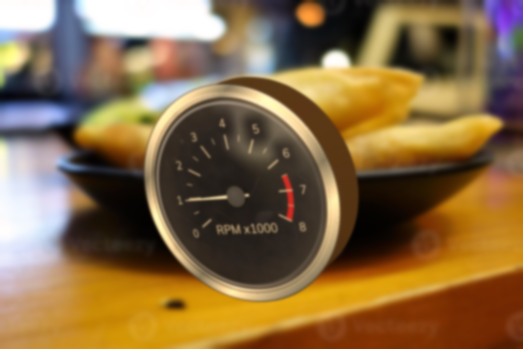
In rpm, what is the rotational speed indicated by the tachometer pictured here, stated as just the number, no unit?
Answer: 1000
